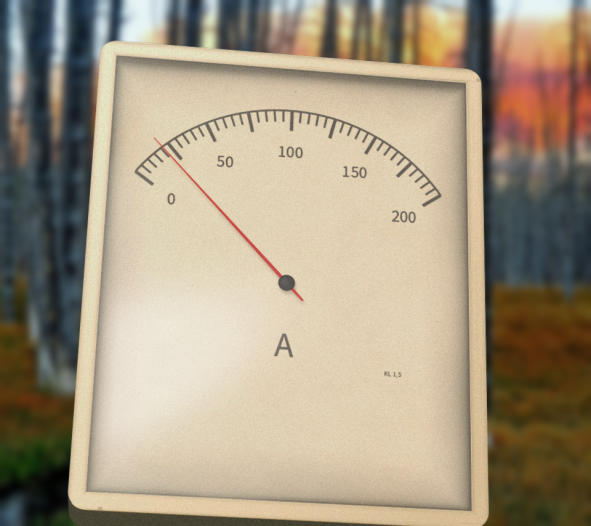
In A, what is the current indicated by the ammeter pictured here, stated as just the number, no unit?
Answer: 20
